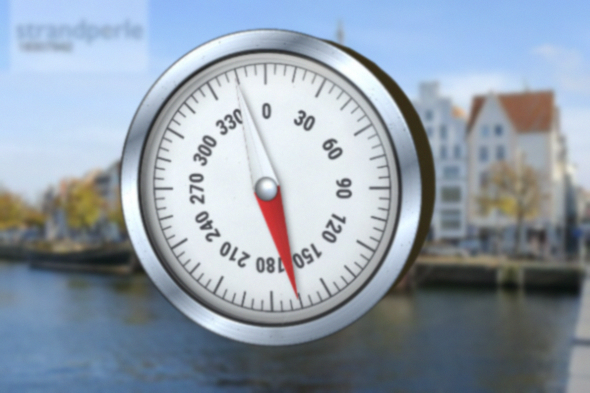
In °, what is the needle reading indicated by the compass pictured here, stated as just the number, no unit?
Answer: 165
